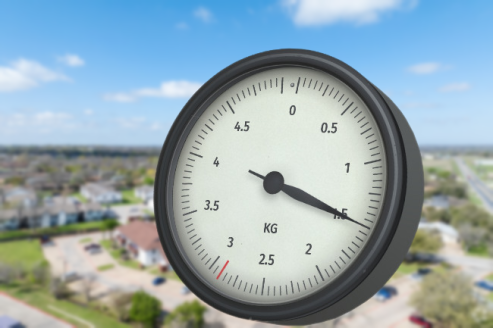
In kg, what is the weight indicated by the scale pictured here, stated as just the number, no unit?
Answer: 1.5
